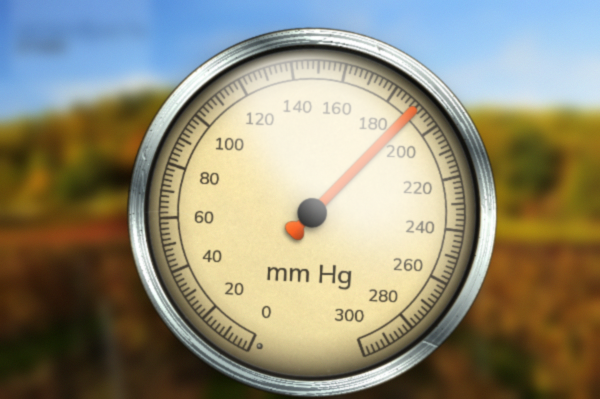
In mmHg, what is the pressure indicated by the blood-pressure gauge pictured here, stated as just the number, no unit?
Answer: 190
